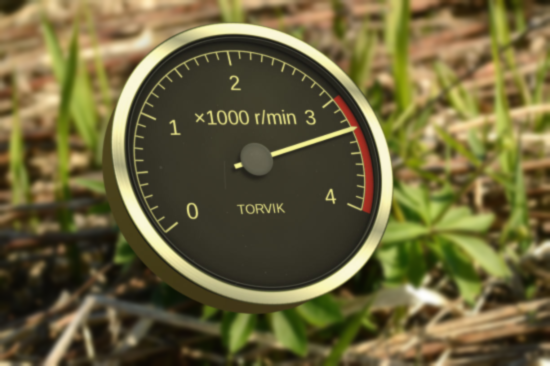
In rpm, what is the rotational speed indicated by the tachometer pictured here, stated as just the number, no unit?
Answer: 3300
